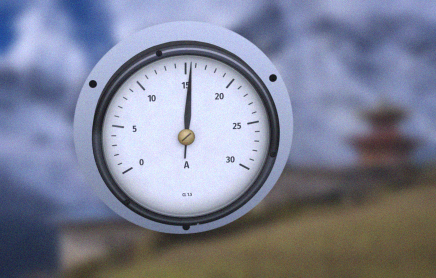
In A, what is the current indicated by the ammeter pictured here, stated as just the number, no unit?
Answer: 15.5
